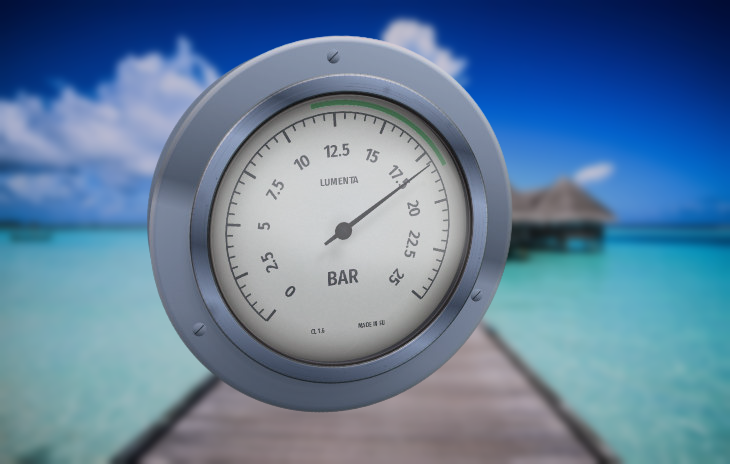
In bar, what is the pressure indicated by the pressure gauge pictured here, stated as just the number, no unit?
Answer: 18
